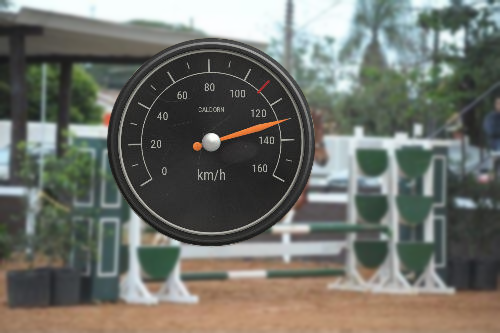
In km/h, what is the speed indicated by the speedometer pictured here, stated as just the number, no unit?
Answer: 130
